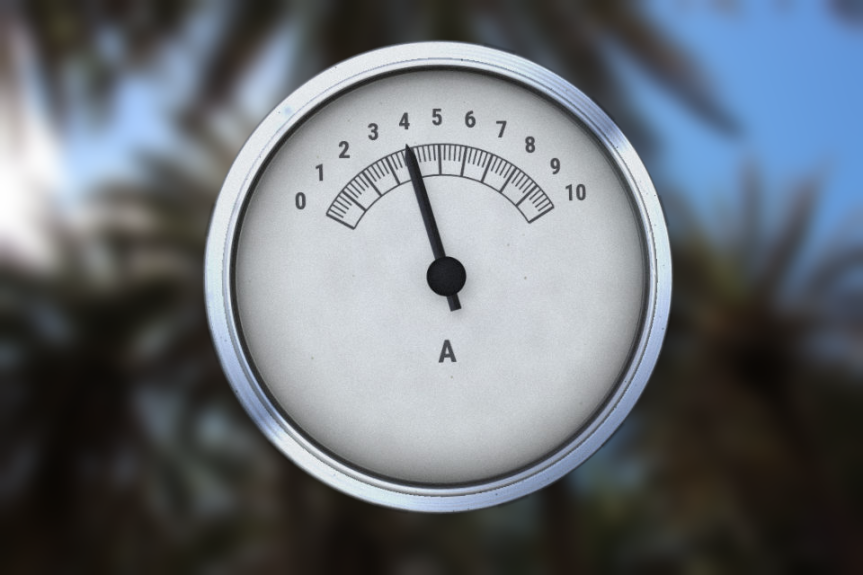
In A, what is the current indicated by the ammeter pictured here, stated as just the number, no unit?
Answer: 3.8
